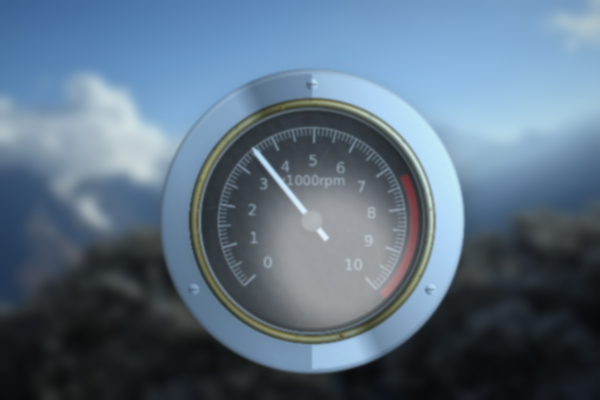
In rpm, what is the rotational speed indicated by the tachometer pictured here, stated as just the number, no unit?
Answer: 3500
